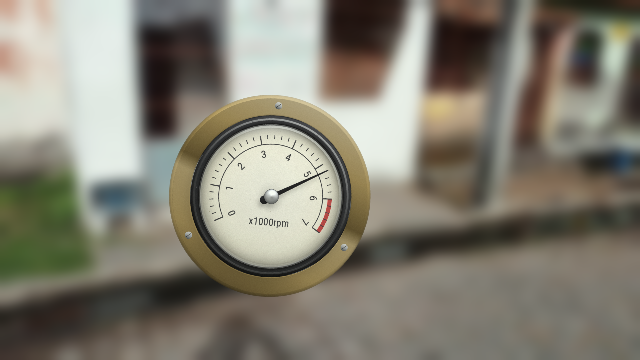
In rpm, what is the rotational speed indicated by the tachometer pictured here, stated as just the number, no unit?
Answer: 5200
